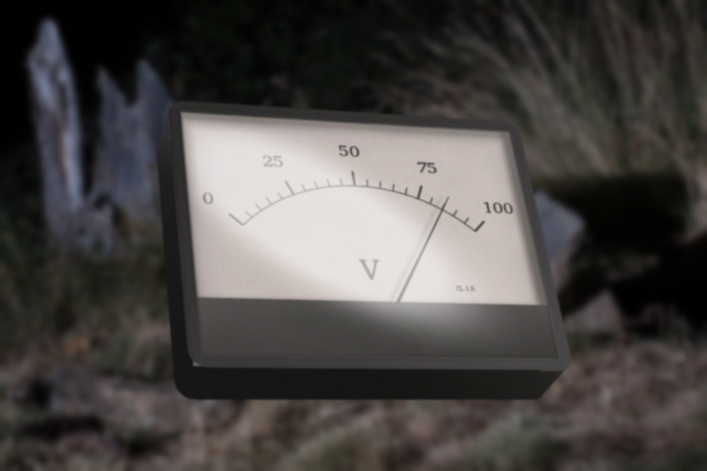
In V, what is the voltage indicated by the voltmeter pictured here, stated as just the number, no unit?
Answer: 85
